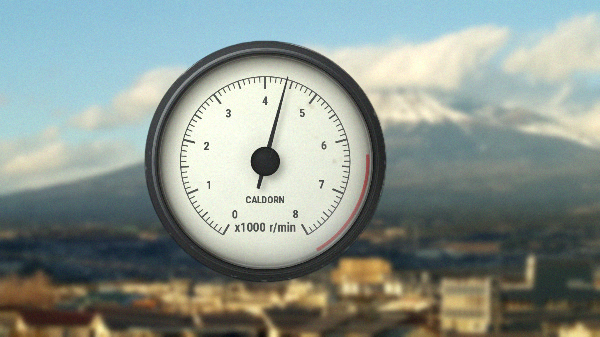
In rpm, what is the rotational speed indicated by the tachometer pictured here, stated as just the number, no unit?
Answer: 4400
